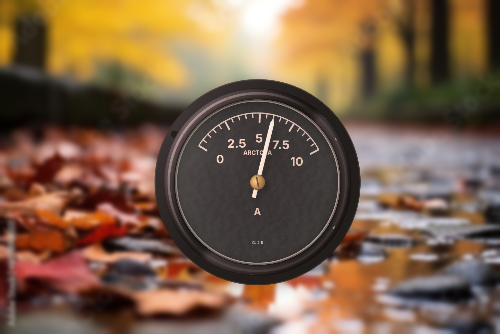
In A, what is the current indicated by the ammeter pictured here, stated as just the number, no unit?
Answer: 6
